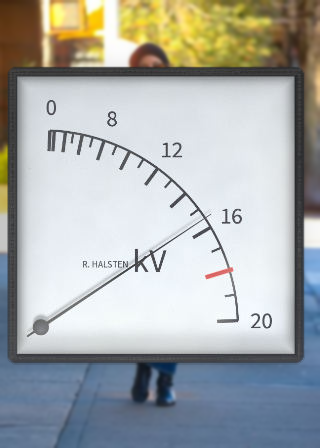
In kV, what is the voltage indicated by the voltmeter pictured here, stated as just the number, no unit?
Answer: 15.5
